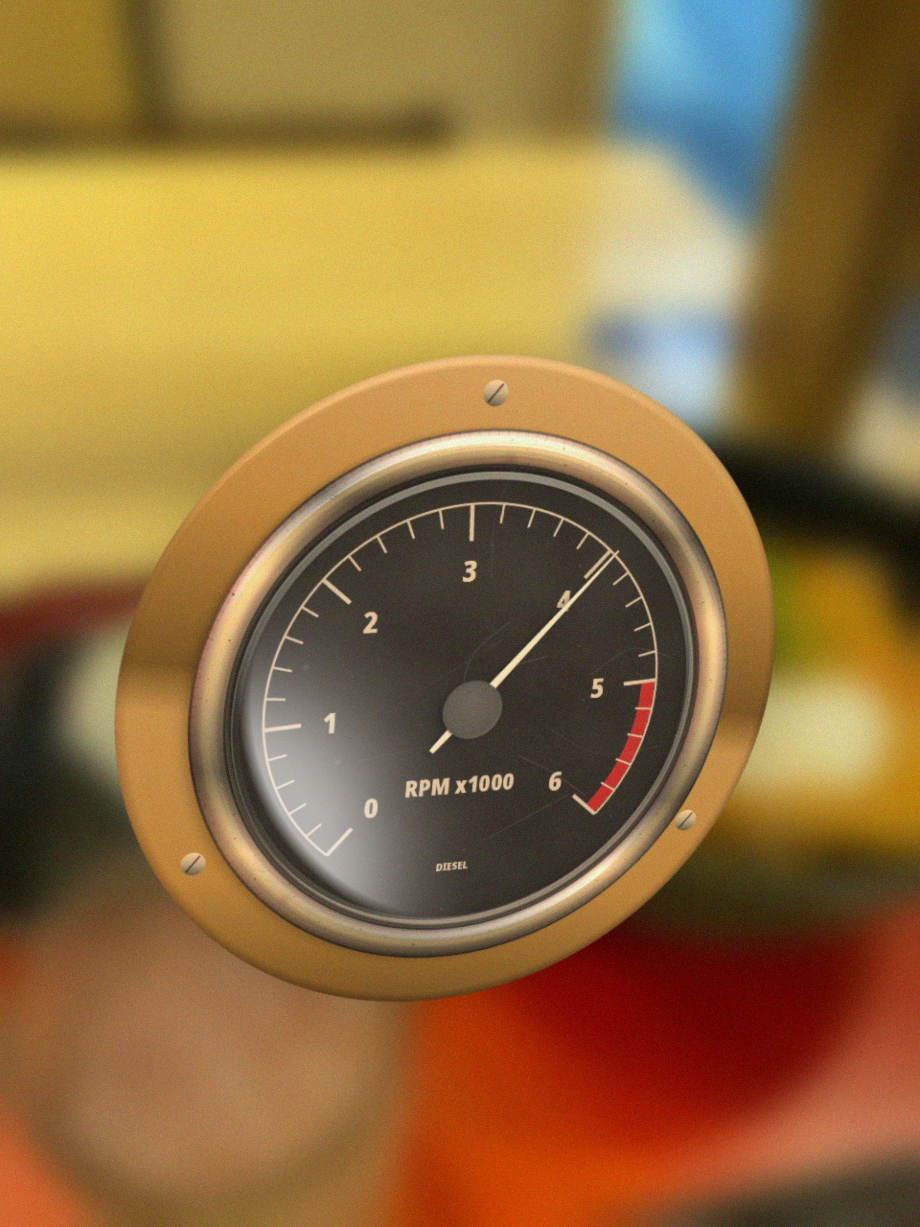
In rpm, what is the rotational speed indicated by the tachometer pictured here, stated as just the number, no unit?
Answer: 4000
